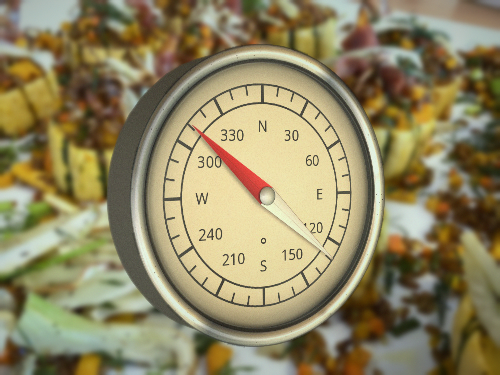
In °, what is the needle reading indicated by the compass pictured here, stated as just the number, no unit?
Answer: 310
